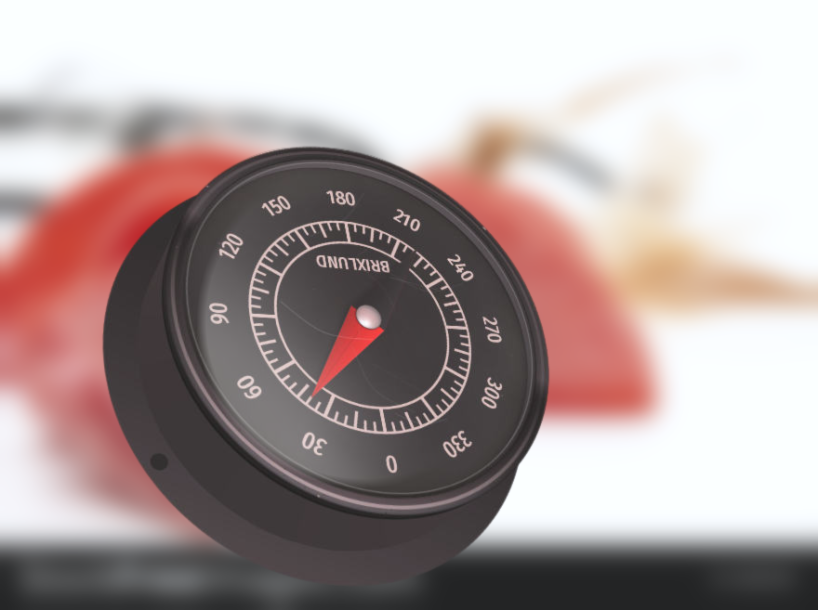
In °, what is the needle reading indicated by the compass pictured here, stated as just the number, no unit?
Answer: 40
